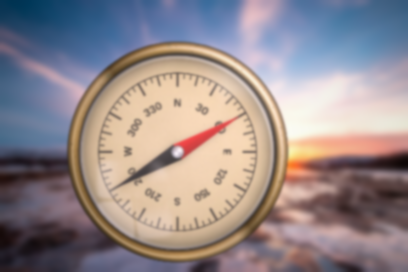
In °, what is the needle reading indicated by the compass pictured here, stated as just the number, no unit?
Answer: 60
